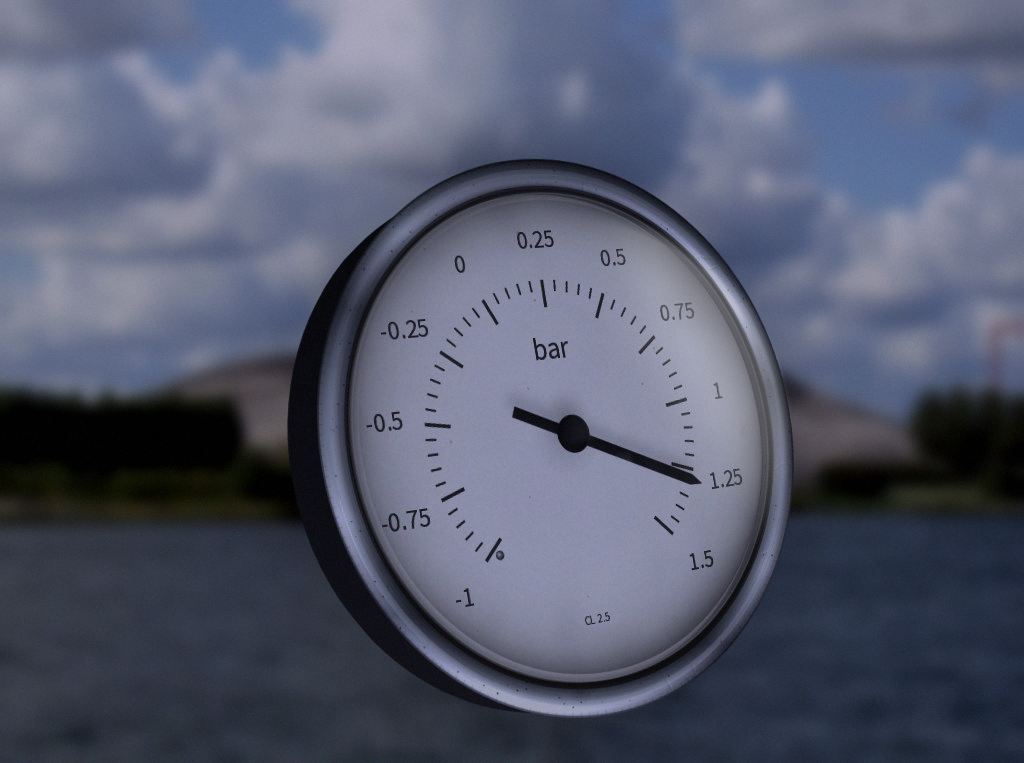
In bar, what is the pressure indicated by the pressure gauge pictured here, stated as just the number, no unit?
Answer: 1.3
